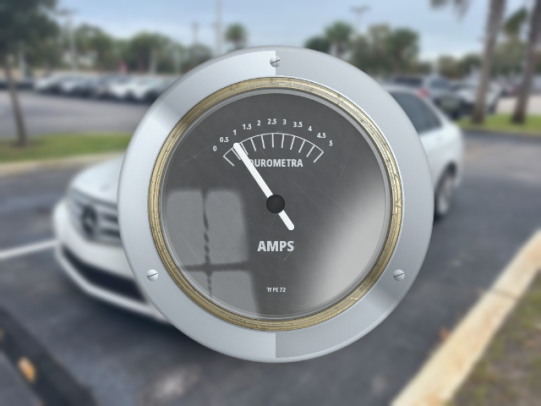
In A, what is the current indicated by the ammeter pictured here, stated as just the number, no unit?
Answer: 0.75
